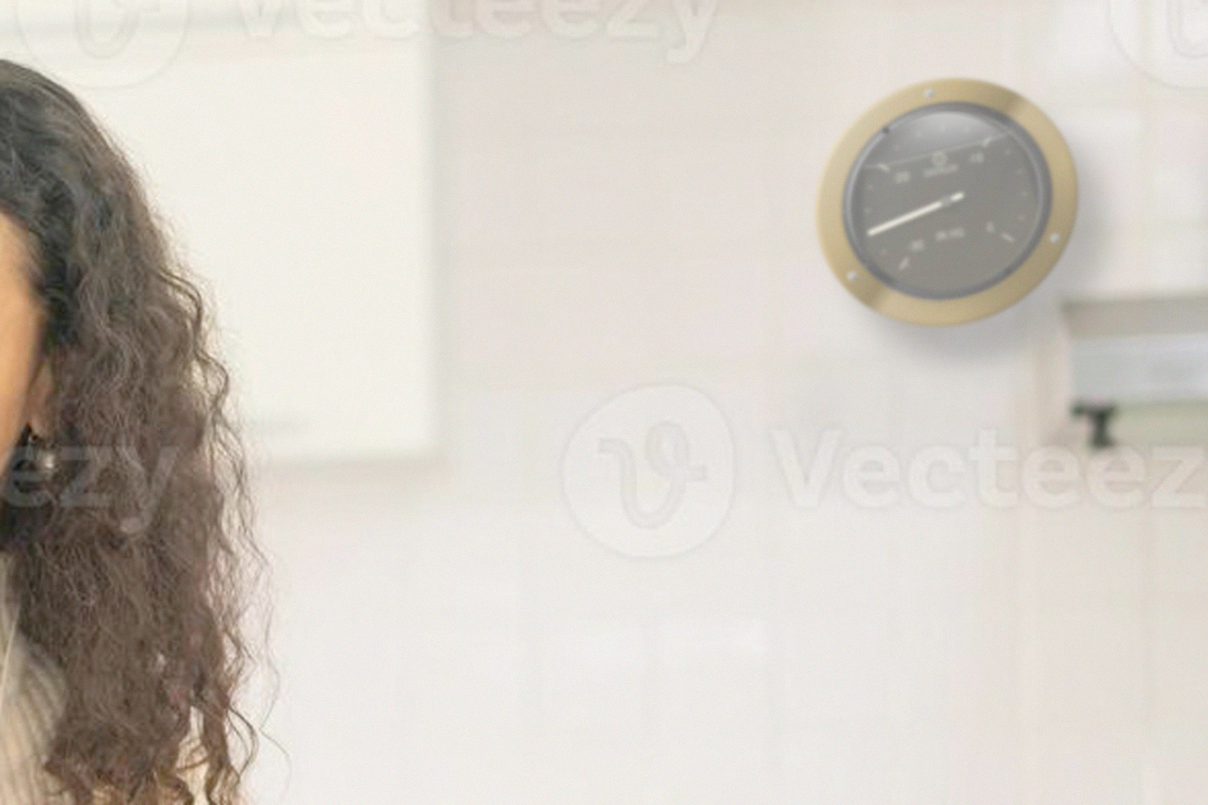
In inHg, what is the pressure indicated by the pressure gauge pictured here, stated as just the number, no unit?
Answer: -26
